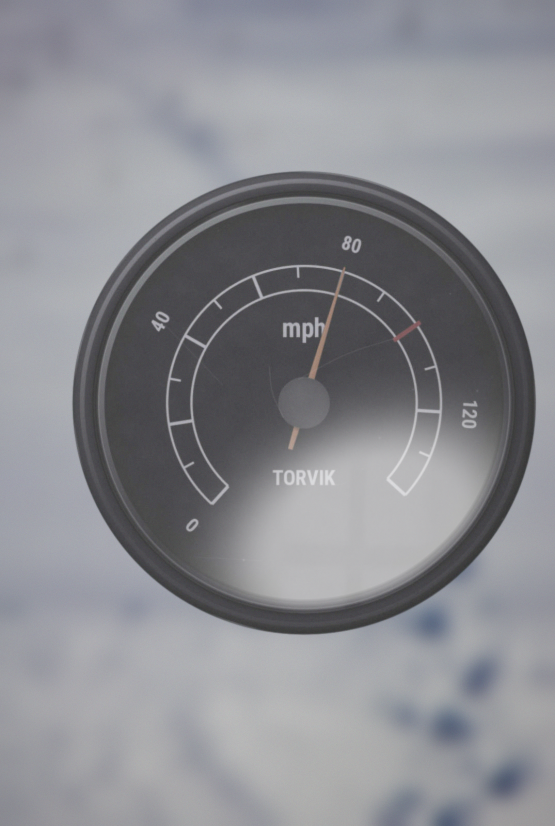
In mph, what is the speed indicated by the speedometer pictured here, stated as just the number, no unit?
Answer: 80
